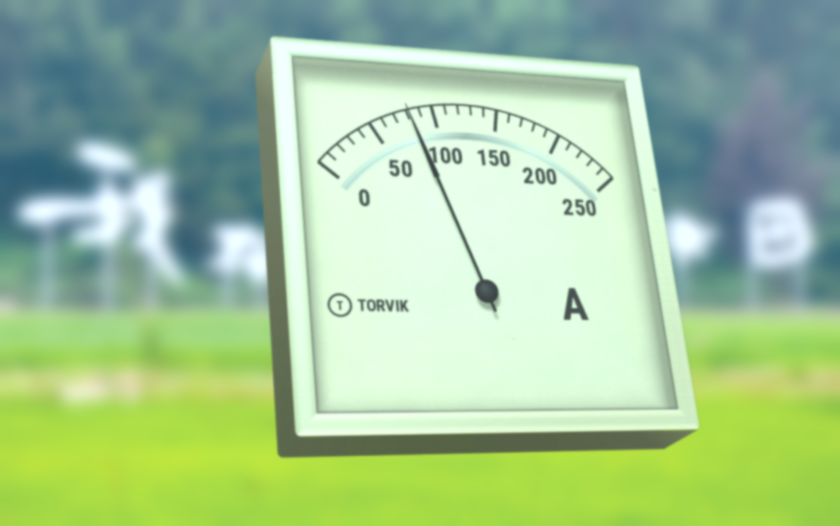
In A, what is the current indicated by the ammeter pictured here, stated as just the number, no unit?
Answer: 80
